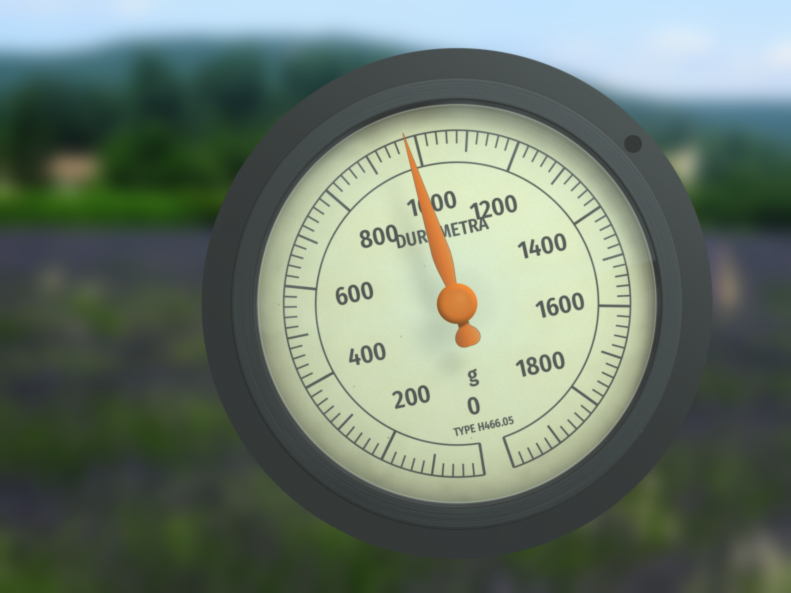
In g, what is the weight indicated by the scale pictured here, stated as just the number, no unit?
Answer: 980
